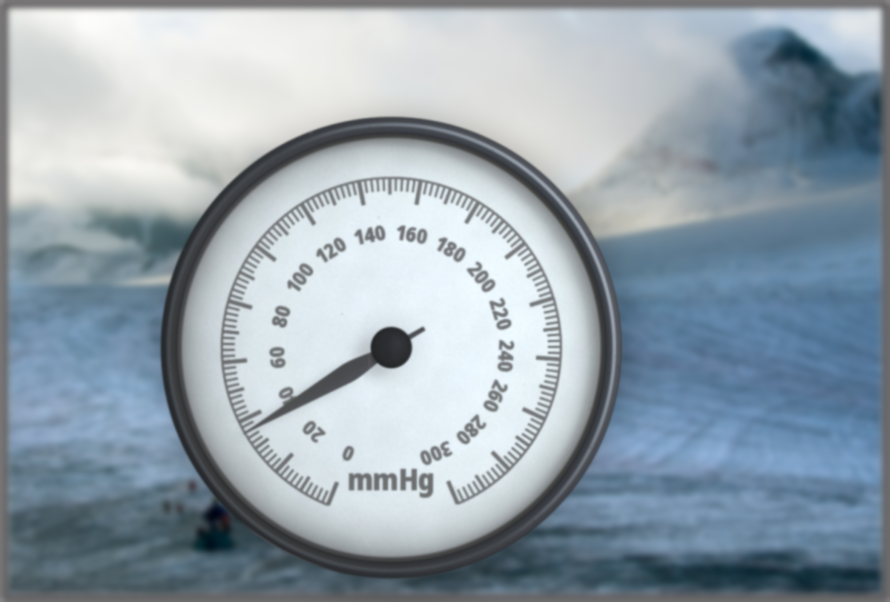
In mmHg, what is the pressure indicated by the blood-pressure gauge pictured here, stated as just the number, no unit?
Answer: 36
